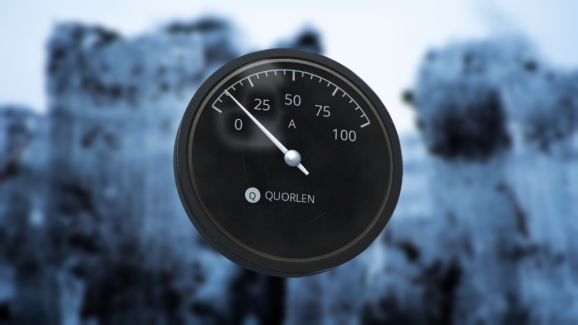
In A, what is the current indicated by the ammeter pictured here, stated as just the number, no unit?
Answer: 10
